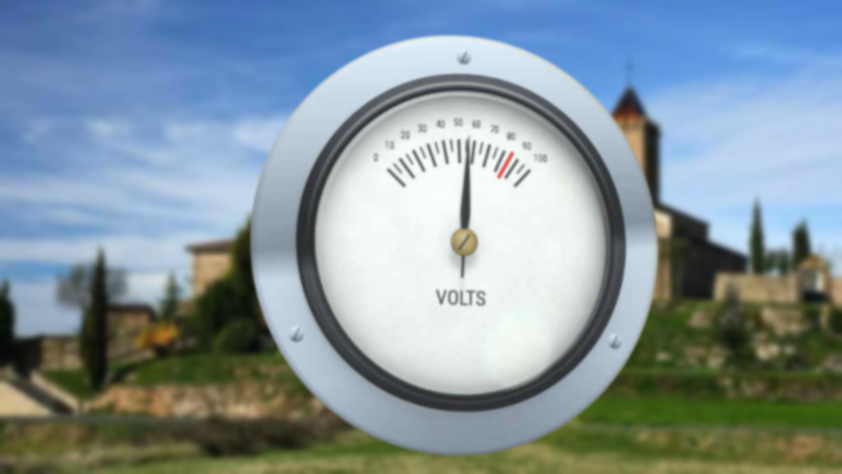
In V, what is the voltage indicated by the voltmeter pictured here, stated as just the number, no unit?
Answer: 55
